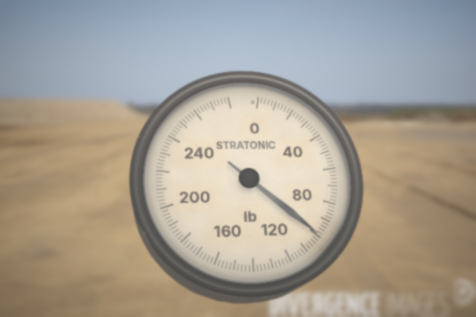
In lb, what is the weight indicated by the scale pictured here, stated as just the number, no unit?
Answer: 100
